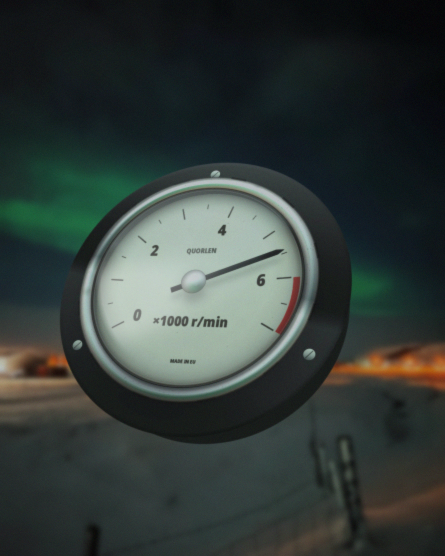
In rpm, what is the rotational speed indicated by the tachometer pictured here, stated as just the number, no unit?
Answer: 5500
